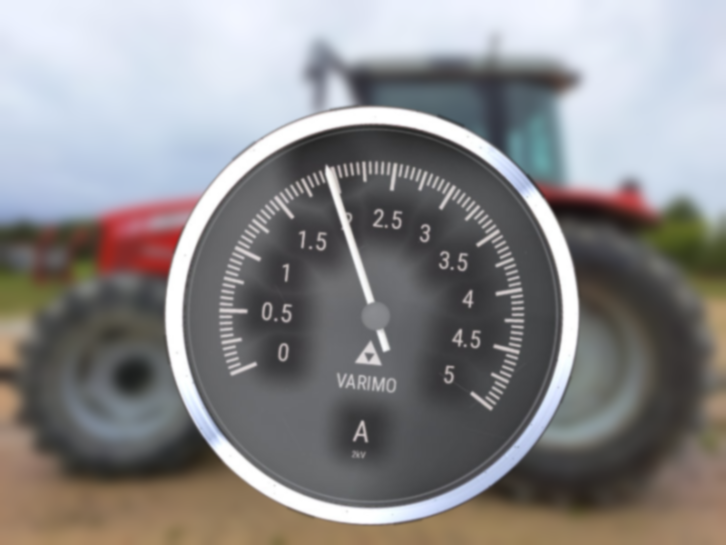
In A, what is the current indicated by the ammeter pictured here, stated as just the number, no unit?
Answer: 1.95
